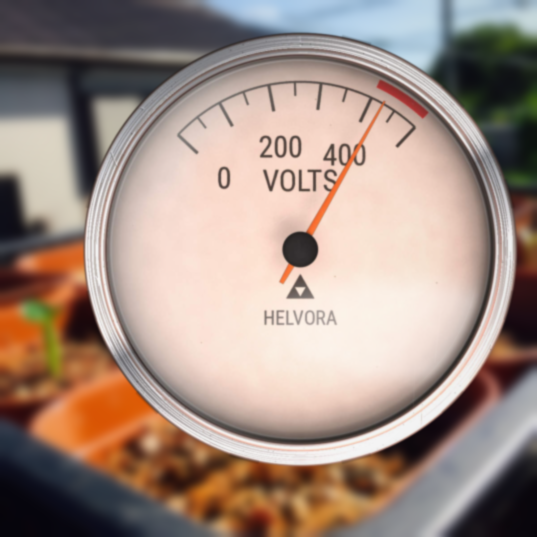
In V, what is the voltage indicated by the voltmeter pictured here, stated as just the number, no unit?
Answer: 425
